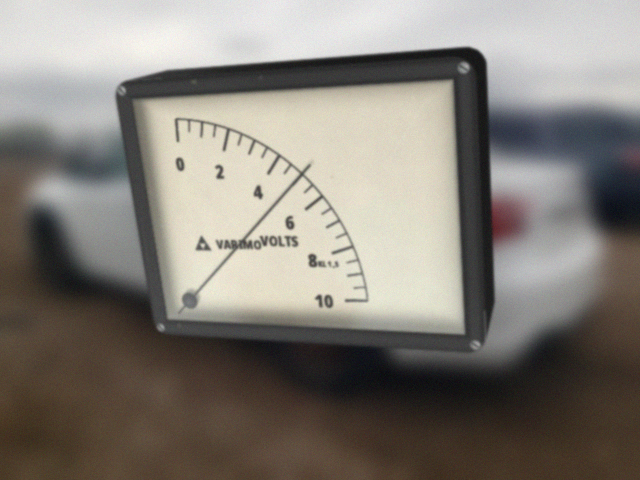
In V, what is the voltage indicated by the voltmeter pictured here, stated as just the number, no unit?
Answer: 5
